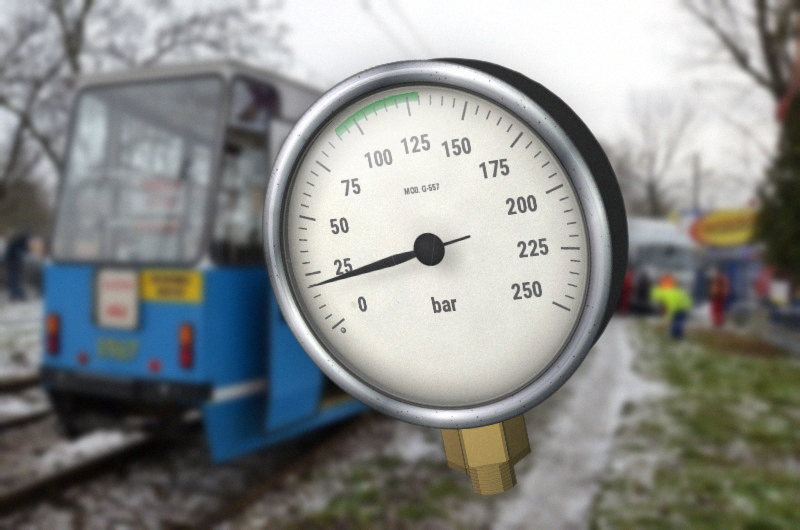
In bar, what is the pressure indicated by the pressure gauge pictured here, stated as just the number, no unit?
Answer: 20
